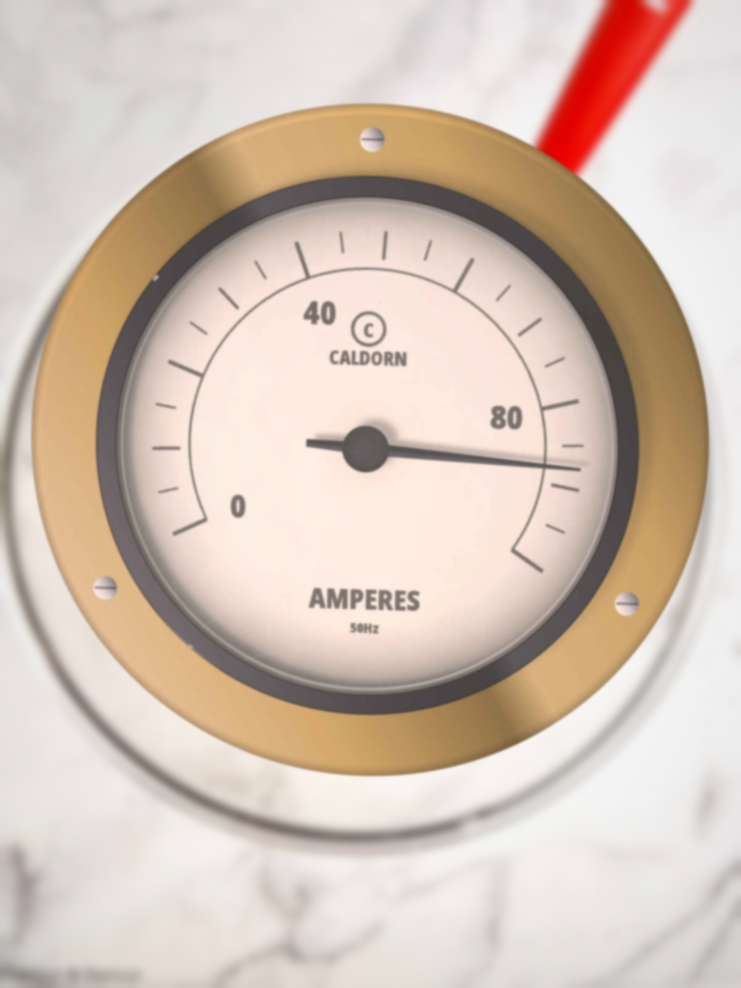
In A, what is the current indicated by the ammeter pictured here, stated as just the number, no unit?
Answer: 87.5
